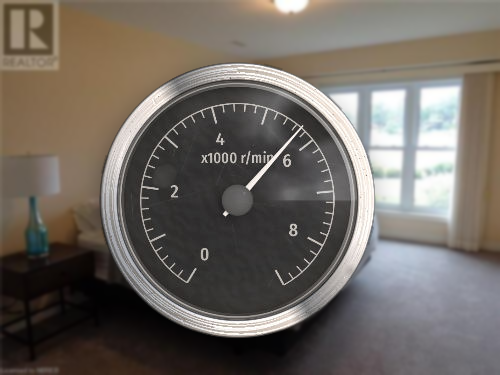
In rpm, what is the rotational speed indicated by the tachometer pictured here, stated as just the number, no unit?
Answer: 5700
